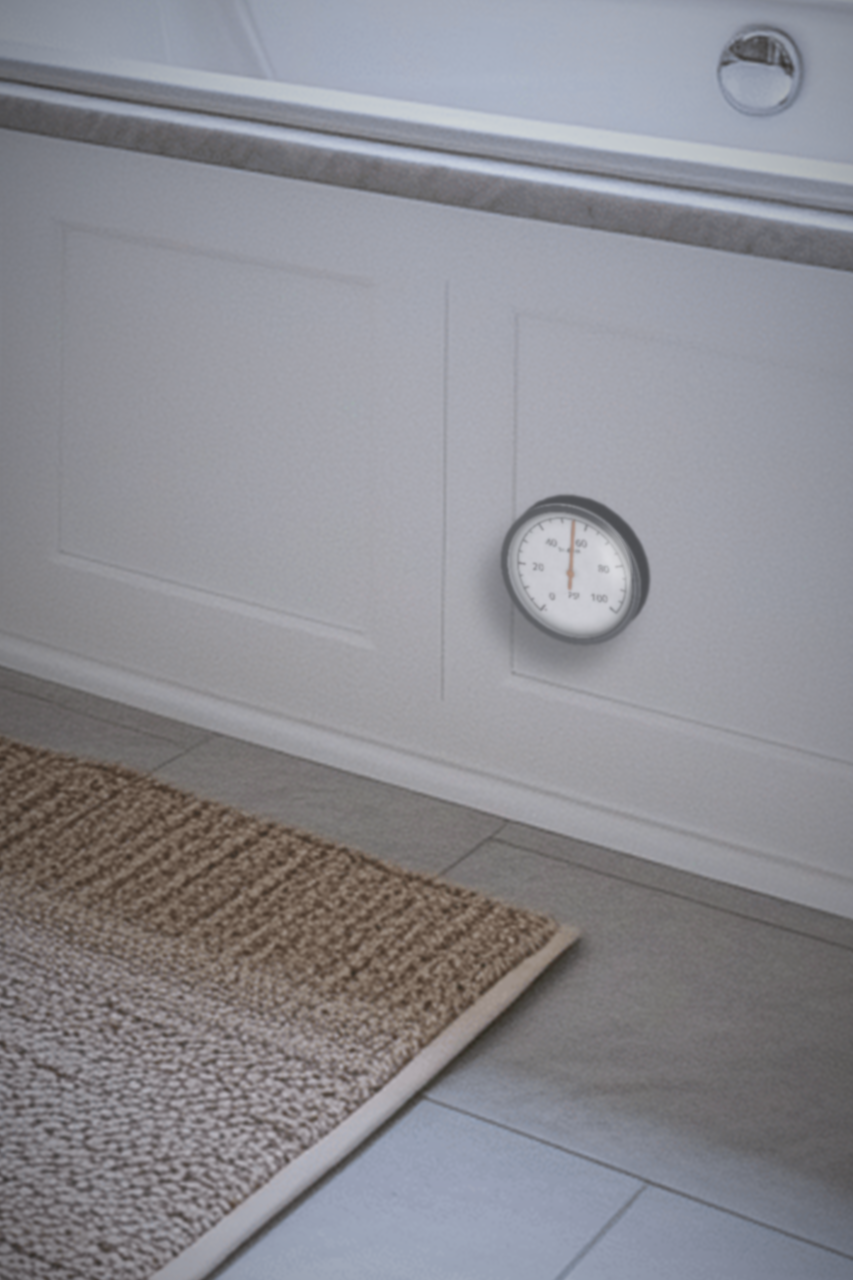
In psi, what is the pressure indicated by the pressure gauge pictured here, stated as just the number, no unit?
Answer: 55
